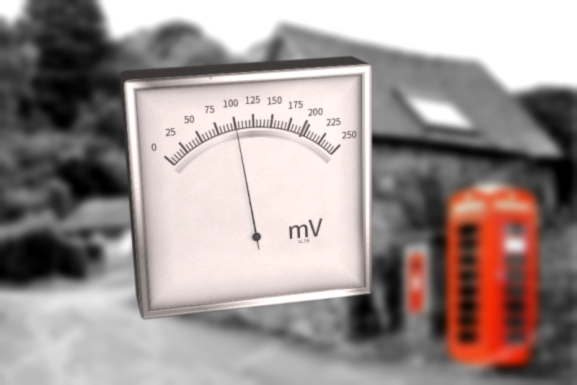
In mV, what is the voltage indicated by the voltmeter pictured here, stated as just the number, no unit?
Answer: 100
